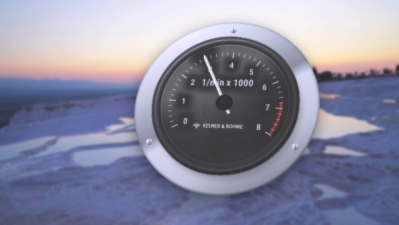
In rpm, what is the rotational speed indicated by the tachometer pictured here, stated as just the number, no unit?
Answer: 3000
